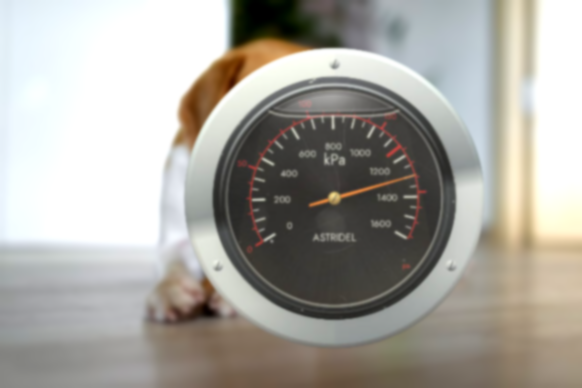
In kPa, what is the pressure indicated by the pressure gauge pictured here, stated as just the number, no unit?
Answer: 1300
